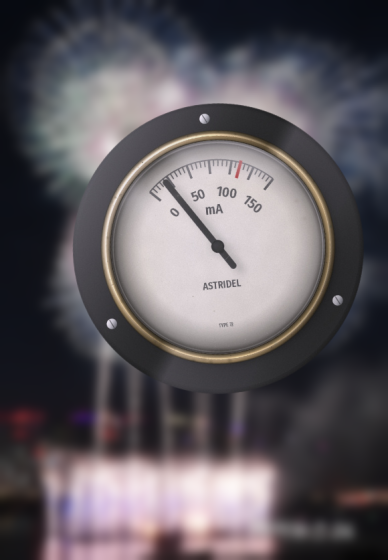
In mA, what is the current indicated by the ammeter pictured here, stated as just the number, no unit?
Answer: 20
